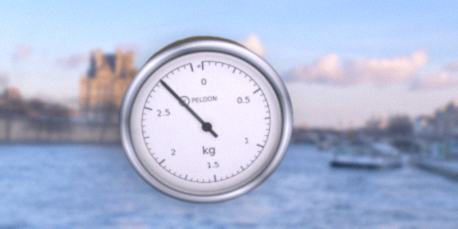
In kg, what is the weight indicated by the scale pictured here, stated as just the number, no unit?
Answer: 2.75
